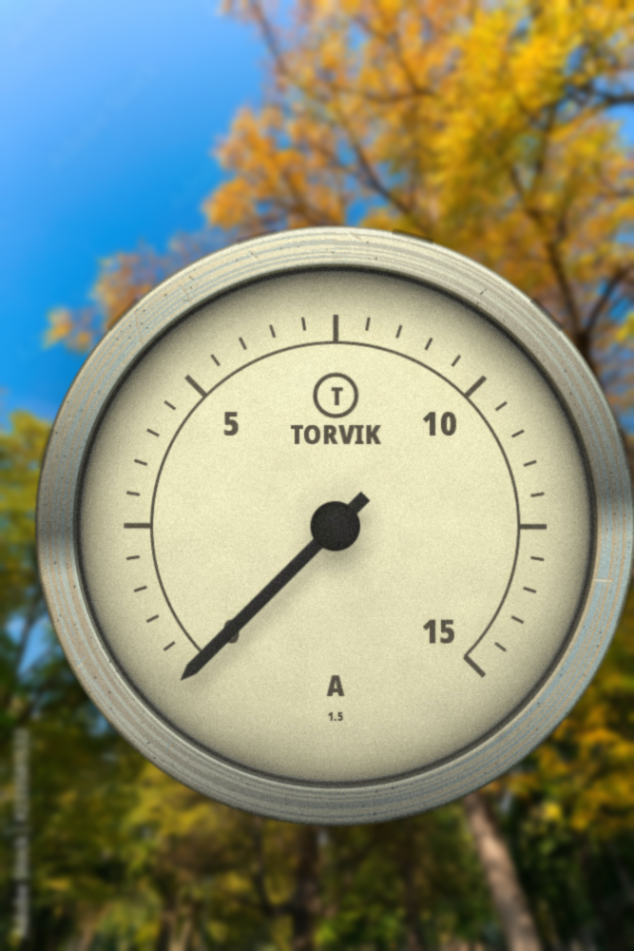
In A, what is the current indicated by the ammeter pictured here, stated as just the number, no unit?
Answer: 0
